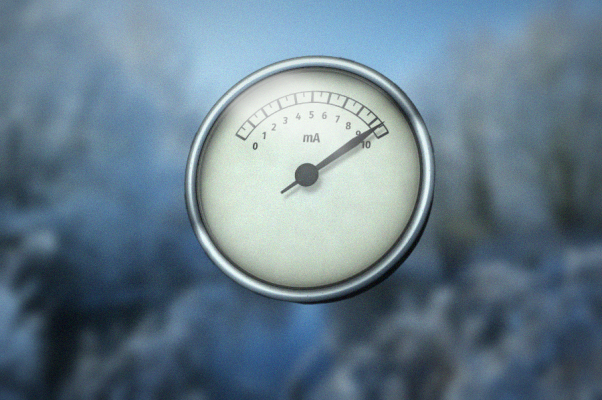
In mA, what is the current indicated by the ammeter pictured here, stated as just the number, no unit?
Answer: 9.5
